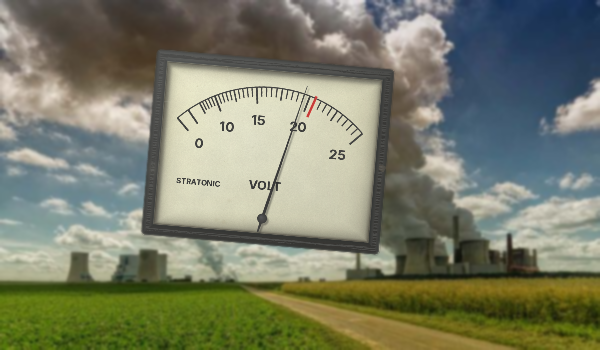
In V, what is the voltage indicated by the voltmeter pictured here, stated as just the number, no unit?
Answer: 19.5
